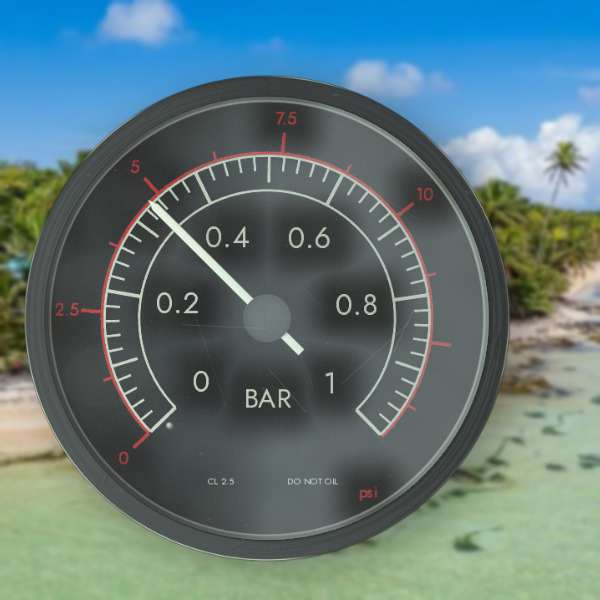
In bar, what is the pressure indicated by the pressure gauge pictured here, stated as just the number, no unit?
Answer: 0.33
